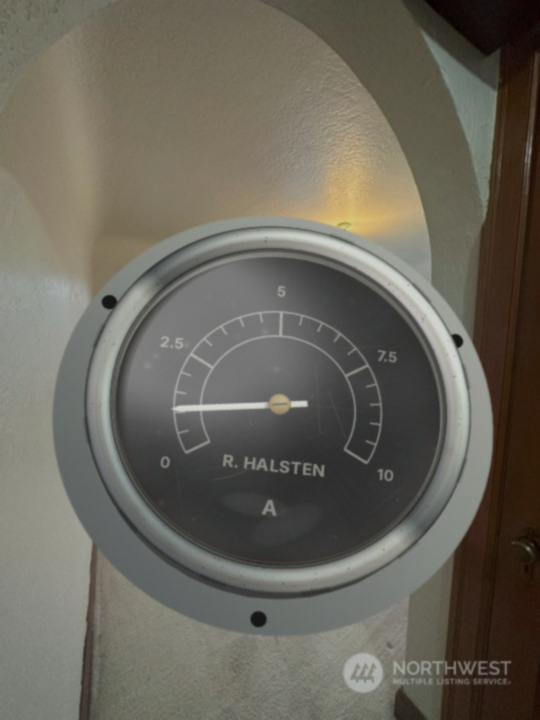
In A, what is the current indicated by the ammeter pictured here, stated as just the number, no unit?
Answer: 1
